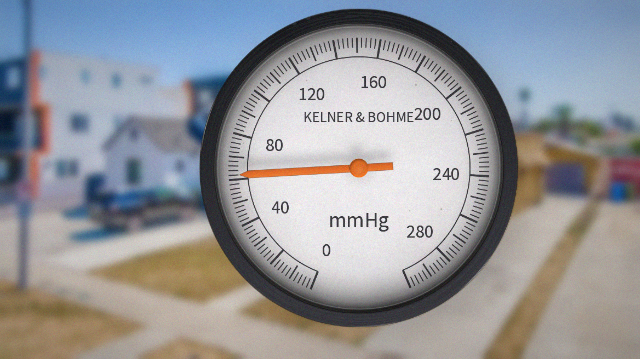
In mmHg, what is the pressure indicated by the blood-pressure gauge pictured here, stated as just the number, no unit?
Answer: 62
